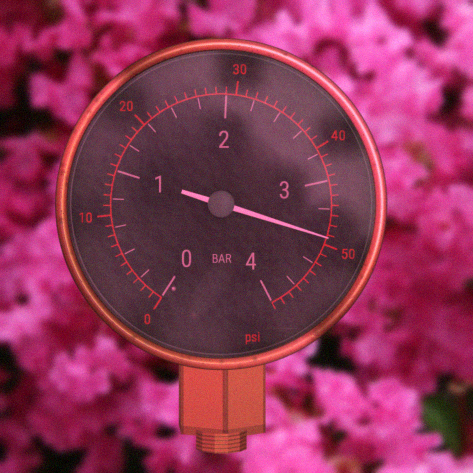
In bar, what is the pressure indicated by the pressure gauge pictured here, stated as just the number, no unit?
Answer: 3.4
